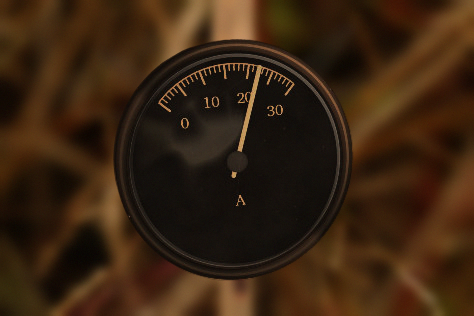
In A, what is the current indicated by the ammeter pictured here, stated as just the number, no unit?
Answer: 22
